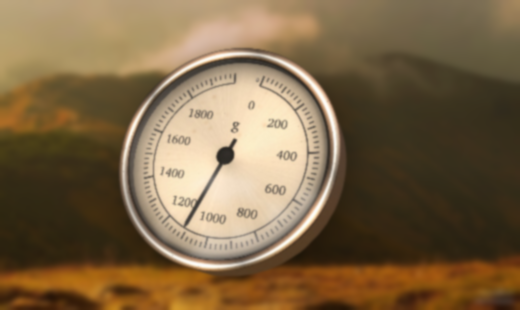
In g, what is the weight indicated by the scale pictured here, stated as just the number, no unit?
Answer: 1100
